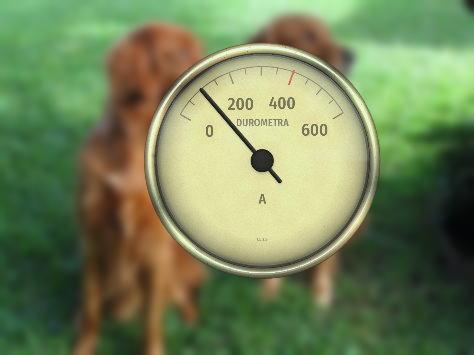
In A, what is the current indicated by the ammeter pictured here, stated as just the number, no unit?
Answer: 100
